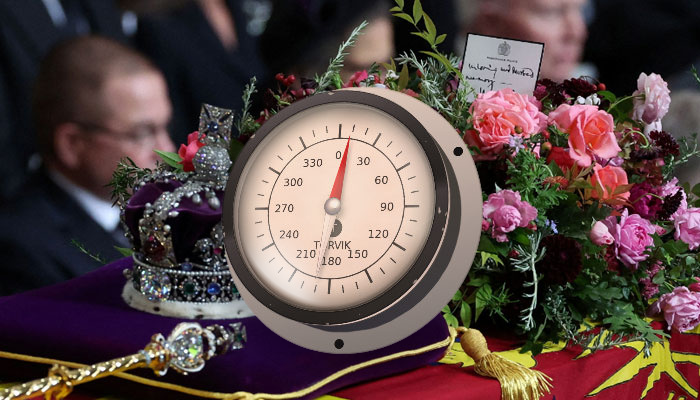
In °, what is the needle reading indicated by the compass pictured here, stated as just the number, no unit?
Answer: 10
